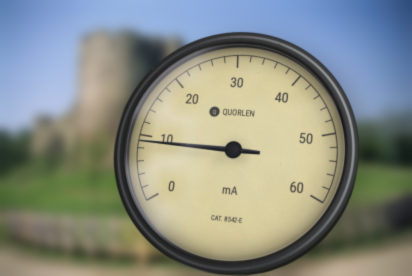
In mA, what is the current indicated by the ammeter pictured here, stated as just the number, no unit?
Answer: 9
